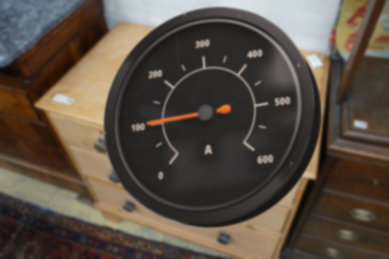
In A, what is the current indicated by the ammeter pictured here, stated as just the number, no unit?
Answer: 100
